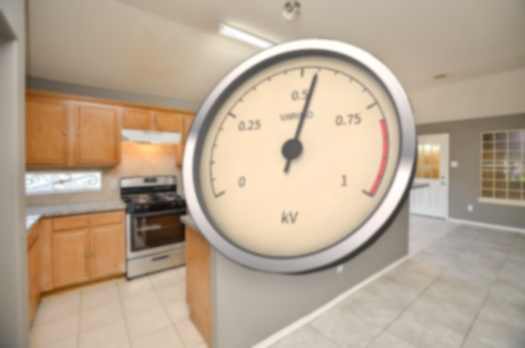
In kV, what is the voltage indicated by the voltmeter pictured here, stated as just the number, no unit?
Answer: 0.55
